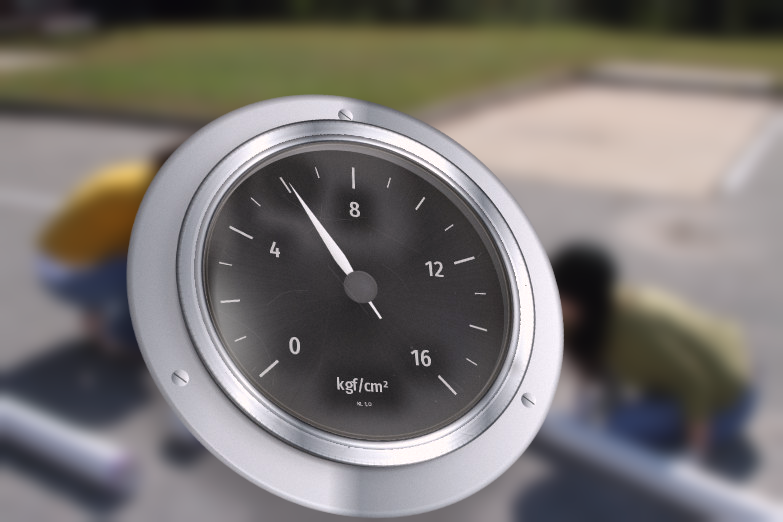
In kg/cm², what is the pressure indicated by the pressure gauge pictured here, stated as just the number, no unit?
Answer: 6
